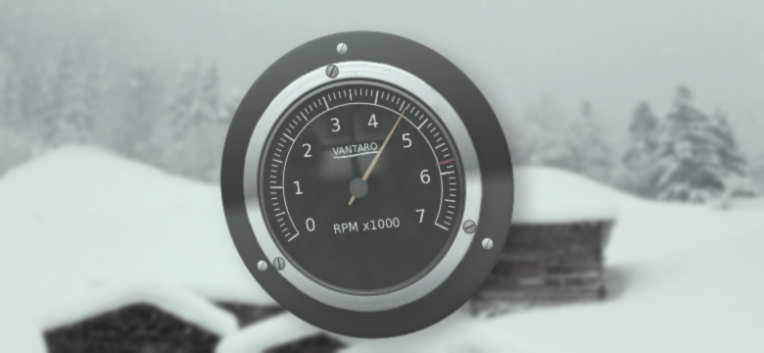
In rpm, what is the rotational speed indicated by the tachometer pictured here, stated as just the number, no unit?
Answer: 4600
